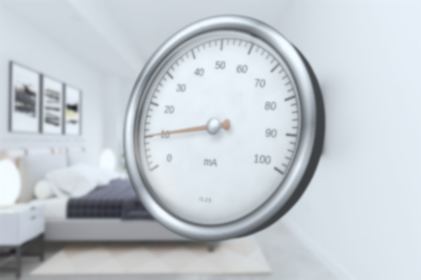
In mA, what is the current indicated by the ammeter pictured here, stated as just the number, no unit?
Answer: 10
